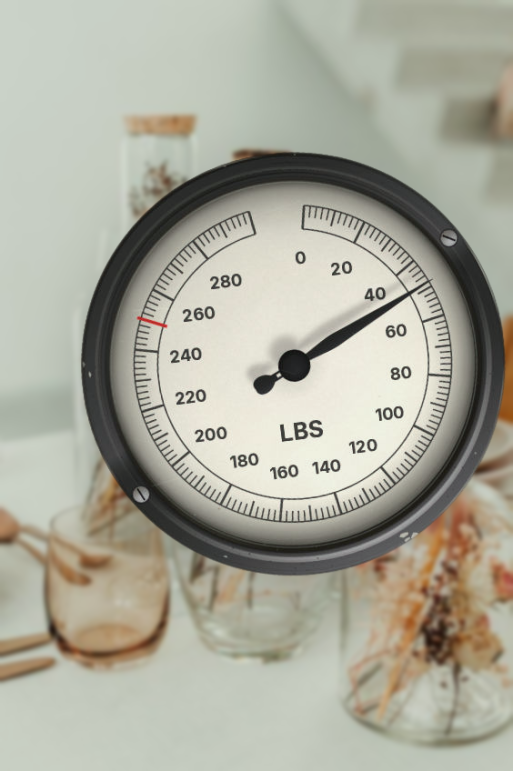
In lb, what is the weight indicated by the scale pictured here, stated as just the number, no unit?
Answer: 48
